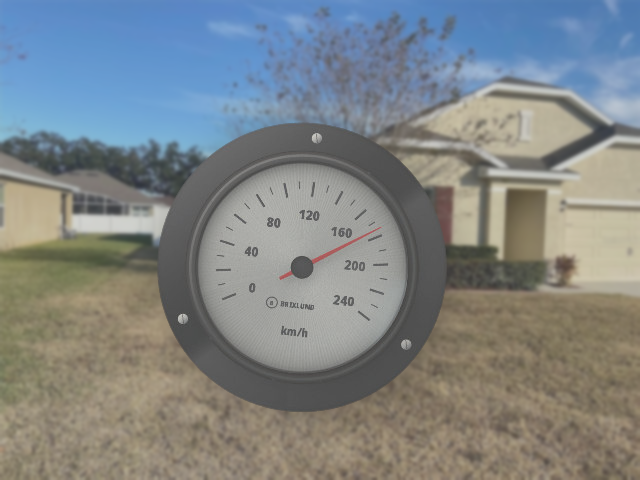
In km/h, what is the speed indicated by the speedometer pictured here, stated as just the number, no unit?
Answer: 175
